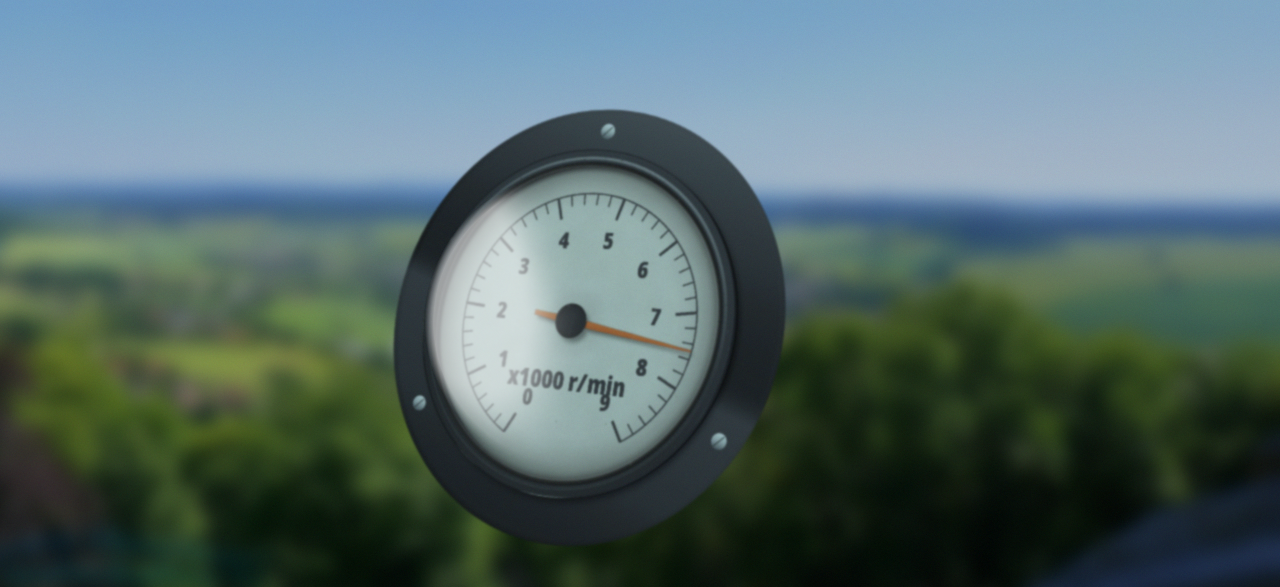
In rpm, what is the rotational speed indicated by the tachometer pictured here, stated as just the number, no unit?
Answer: 7500
